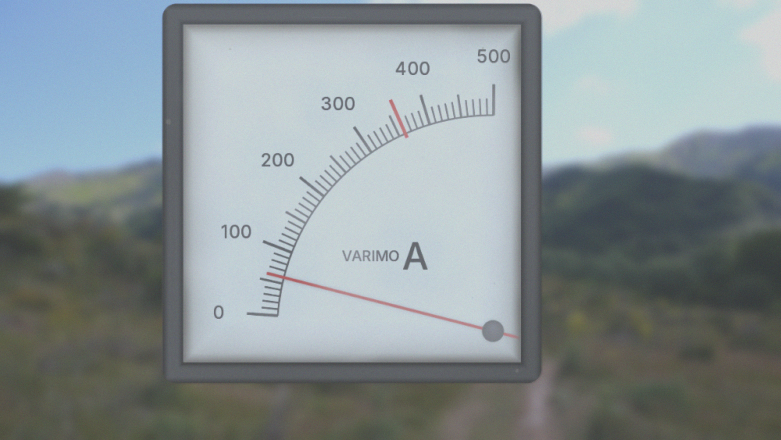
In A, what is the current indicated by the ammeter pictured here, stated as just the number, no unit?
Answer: 60
